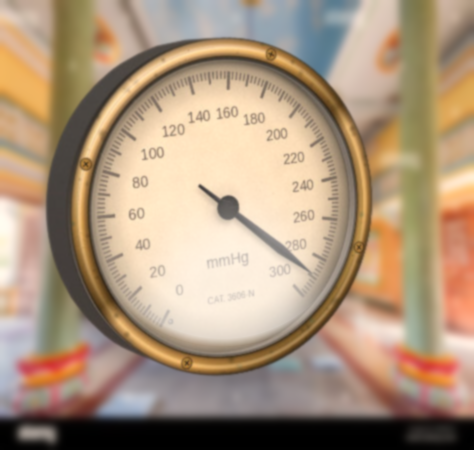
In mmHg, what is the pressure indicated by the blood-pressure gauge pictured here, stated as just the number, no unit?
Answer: 290
